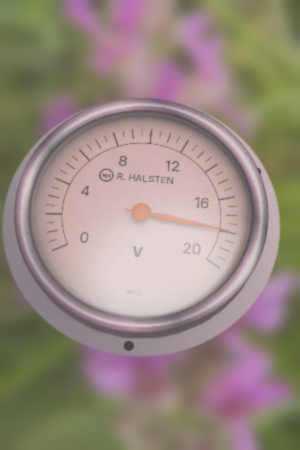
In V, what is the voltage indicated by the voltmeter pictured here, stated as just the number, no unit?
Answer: 18
